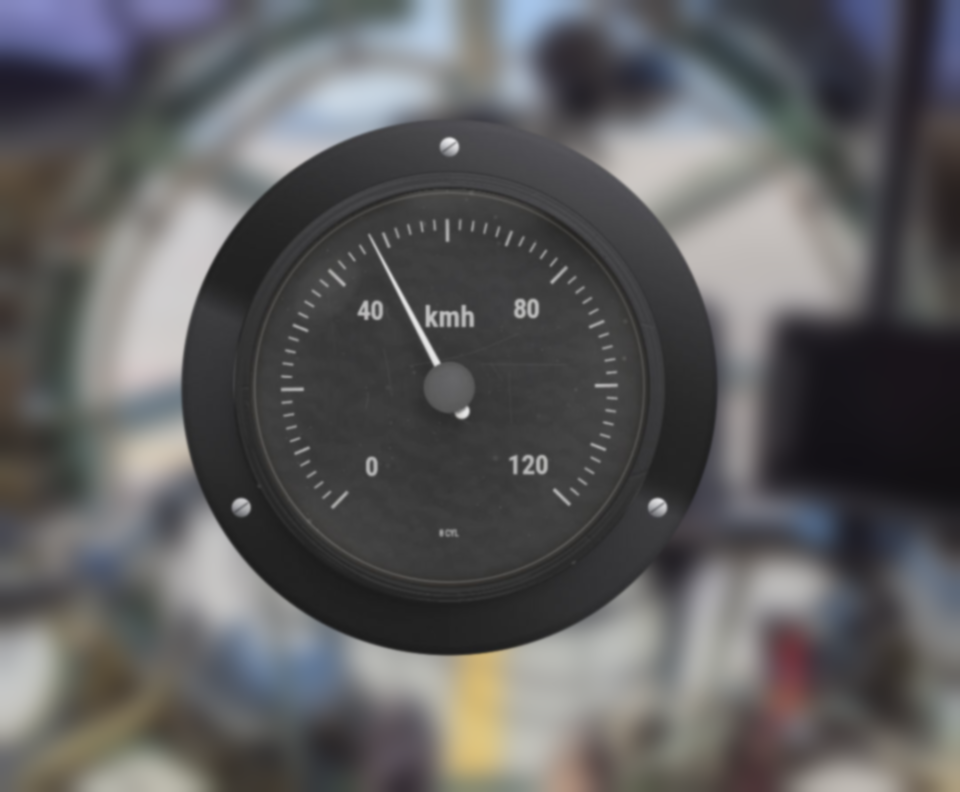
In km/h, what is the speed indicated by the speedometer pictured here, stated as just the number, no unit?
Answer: 48
